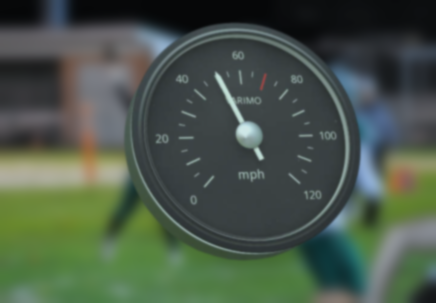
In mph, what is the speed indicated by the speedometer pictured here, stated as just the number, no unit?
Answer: 50
